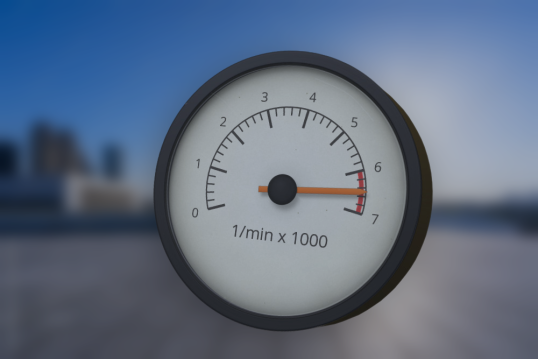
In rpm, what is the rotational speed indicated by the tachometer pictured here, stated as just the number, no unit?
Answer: 6500
